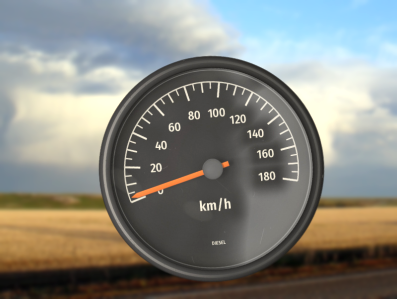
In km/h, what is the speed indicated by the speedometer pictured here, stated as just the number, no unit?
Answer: 2.5
